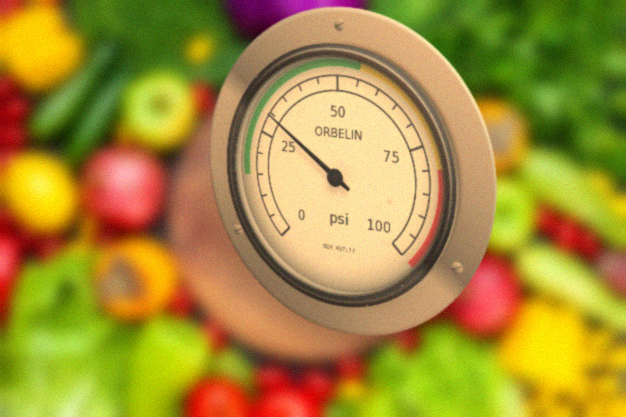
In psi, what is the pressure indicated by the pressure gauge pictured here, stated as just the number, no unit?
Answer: 30
